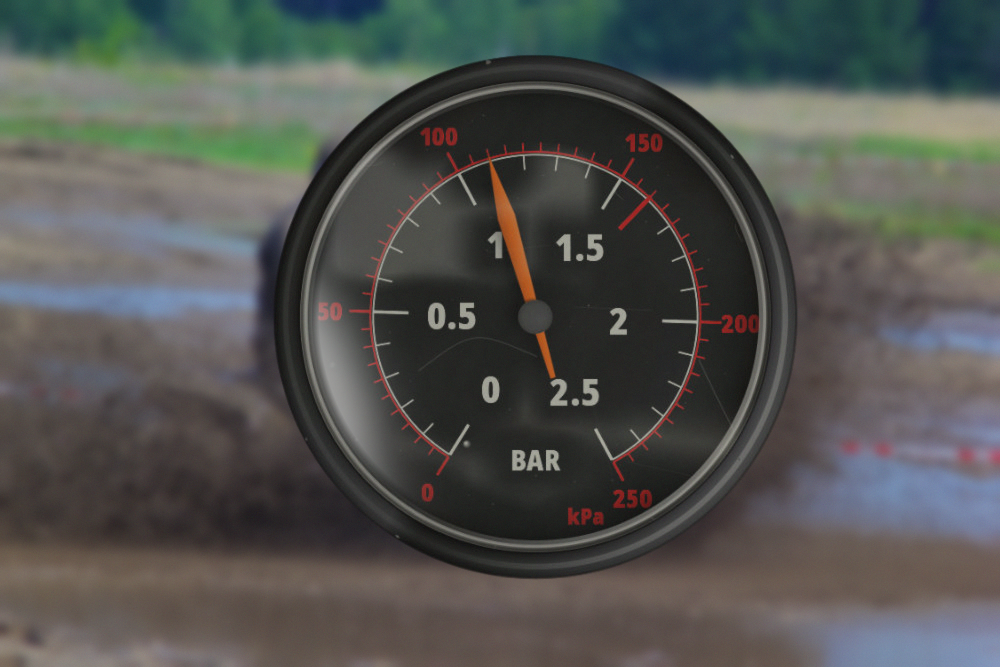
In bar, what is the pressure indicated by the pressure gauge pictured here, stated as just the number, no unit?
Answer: 1.1
